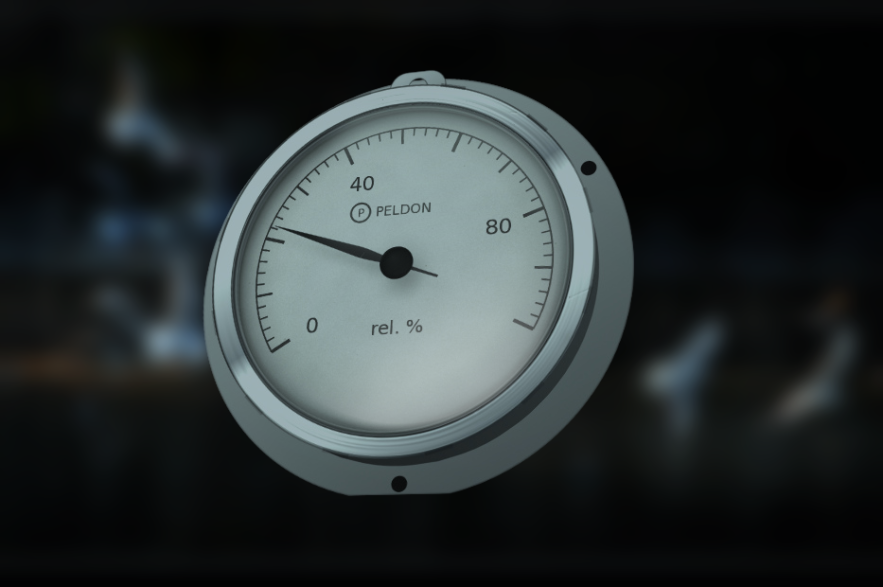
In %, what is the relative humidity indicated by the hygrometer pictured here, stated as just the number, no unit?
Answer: 22
